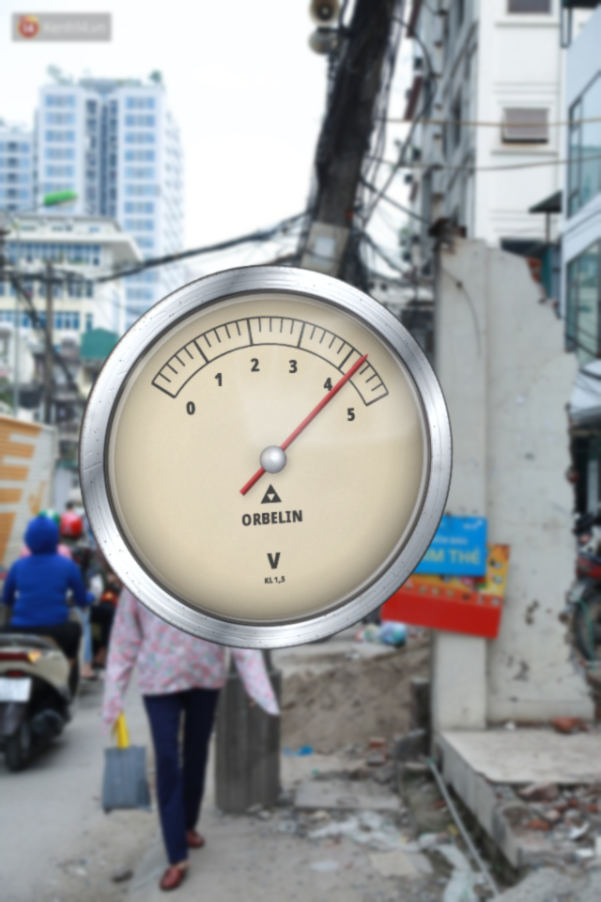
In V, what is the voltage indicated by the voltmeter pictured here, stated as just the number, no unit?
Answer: 4.2
